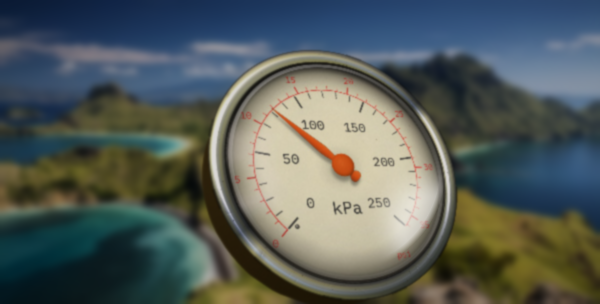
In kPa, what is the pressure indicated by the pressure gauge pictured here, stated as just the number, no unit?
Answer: 80
